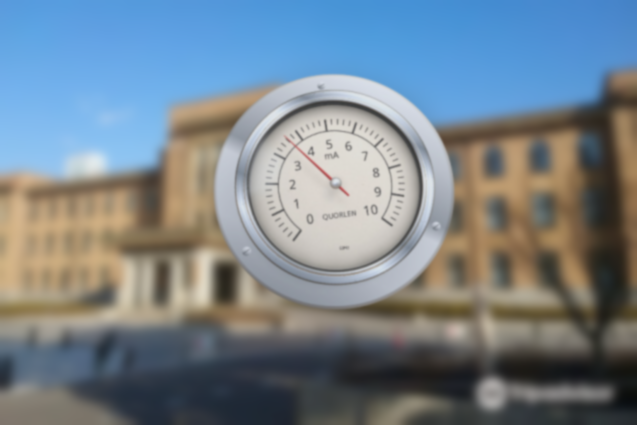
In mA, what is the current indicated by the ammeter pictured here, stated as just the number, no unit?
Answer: 3.6
